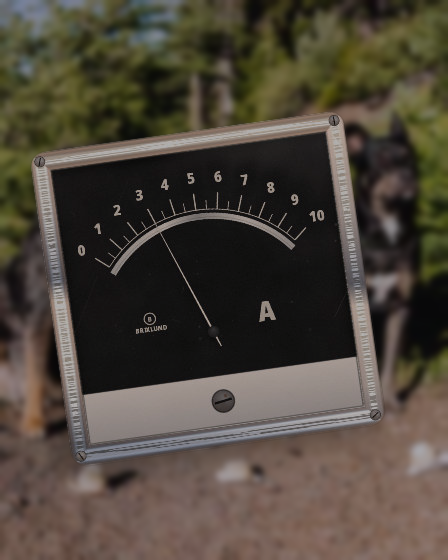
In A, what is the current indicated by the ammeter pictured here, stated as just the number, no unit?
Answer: 3
